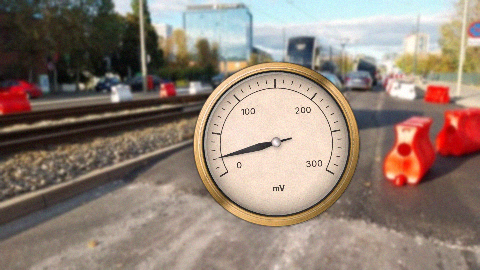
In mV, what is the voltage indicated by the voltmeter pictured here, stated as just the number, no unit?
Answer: 20
